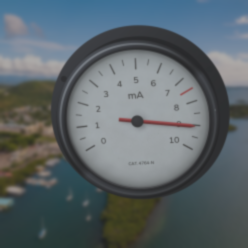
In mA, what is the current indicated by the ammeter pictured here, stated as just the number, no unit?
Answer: 9
